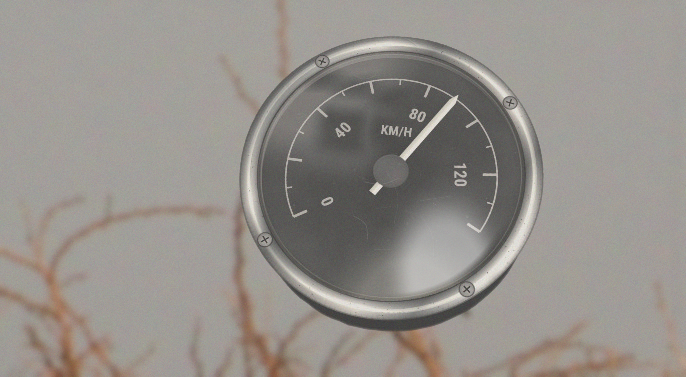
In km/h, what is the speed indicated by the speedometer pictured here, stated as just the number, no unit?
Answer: 90
